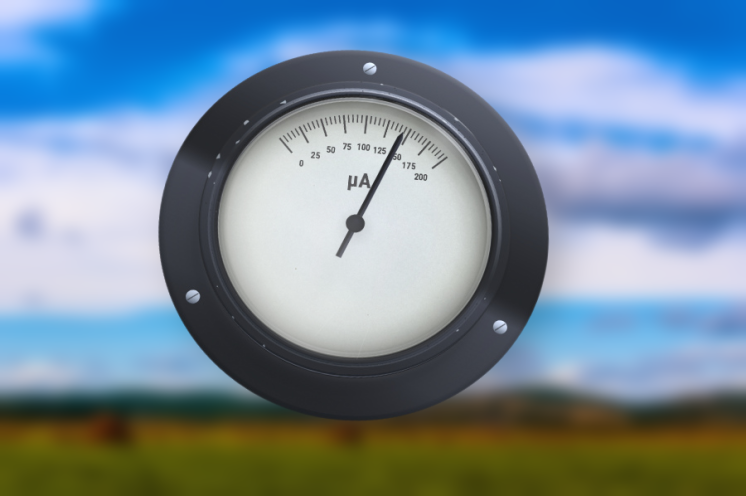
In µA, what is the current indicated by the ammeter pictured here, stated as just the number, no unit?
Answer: 145
